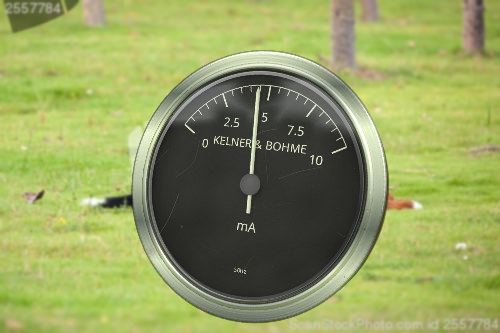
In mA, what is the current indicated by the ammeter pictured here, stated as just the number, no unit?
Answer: 4.5
